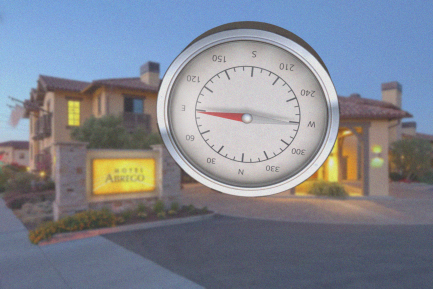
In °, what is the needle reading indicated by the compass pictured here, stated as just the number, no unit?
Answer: 90
